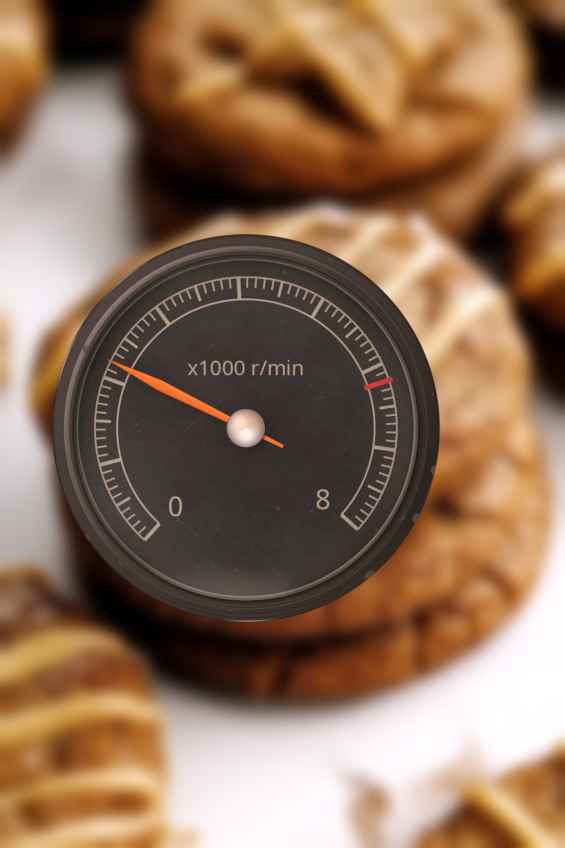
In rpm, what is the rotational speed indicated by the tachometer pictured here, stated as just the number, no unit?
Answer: 2200
